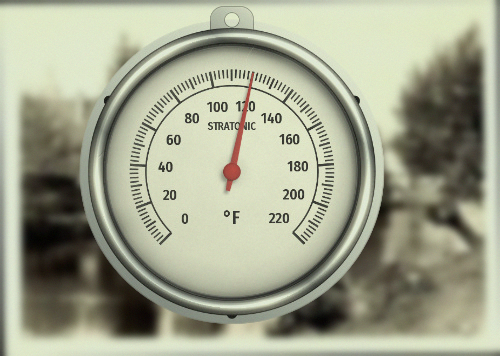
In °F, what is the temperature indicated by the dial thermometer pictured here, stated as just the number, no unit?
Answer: 120
